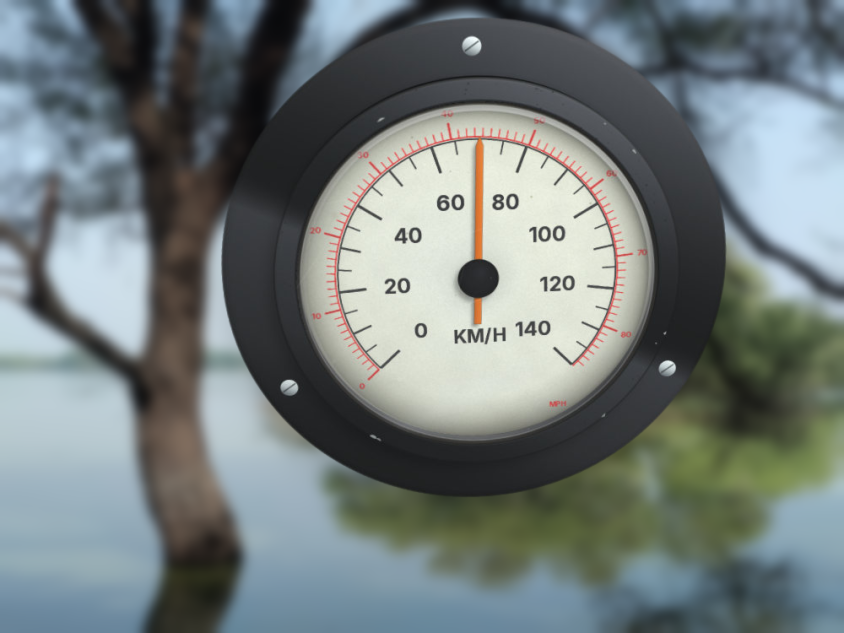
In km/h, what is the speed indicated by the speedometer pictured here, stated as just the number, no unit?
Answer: 70
